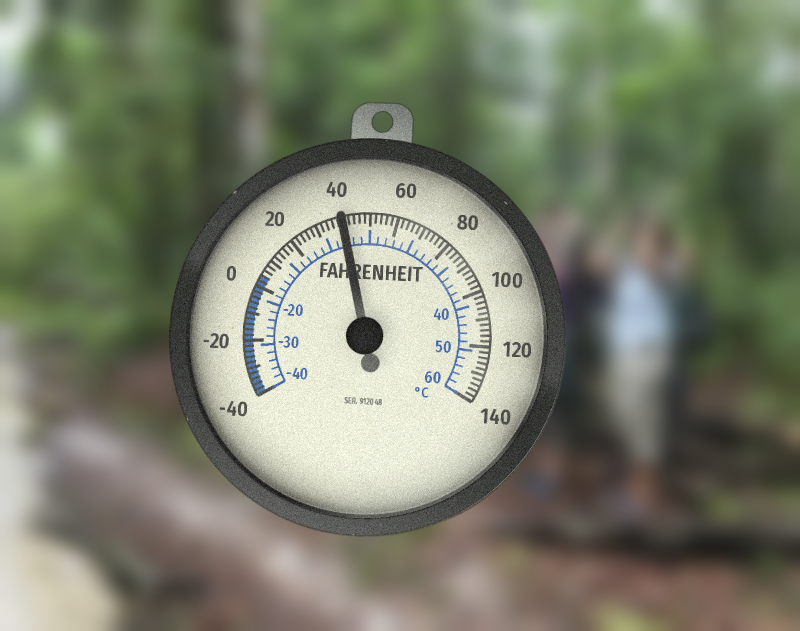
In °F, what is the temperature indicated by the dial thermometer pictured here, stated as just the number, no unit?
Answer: 40
